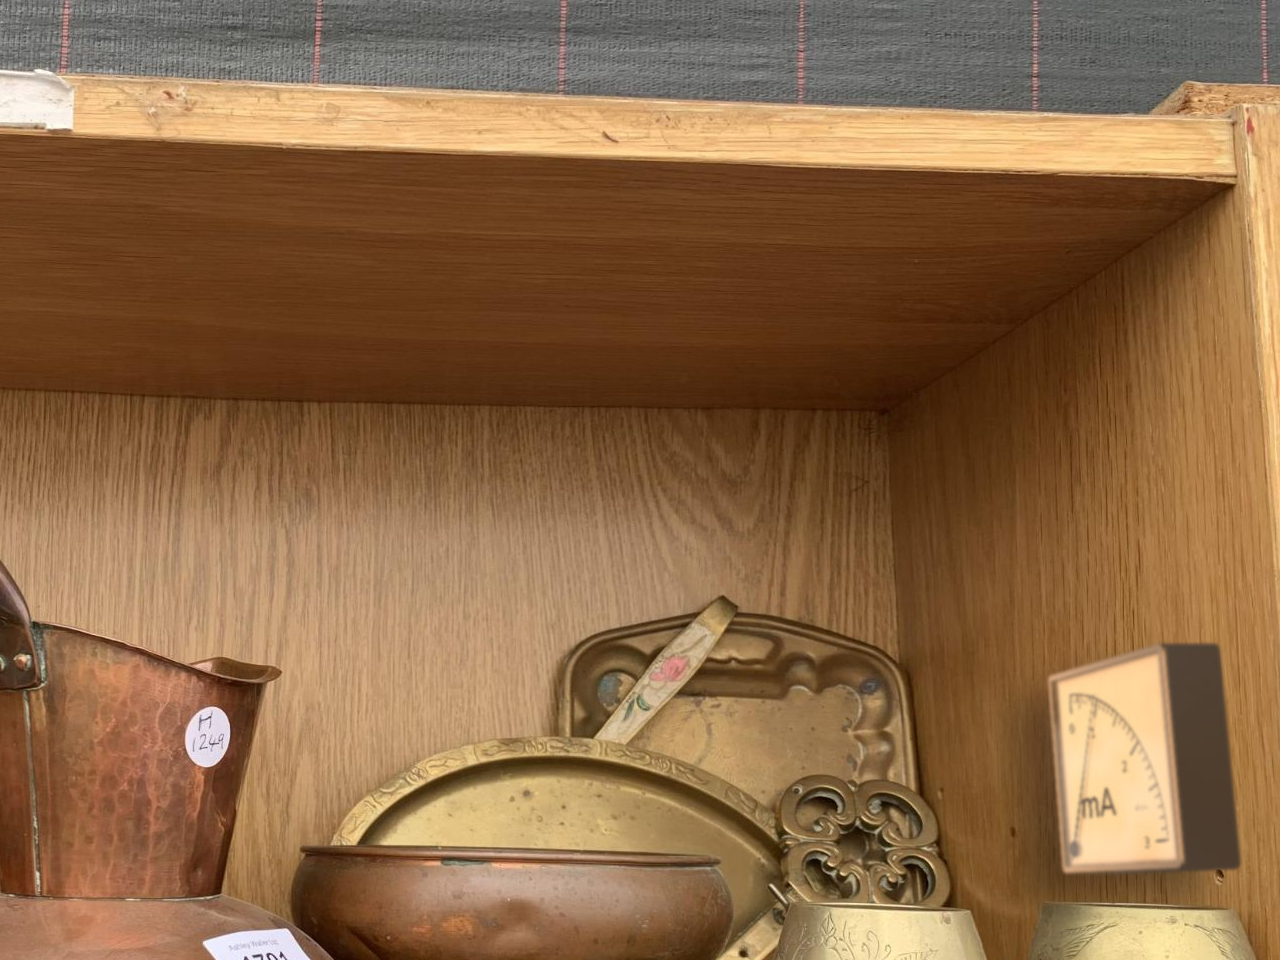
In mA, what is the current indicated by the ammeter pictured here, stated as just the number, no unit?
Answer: 1
